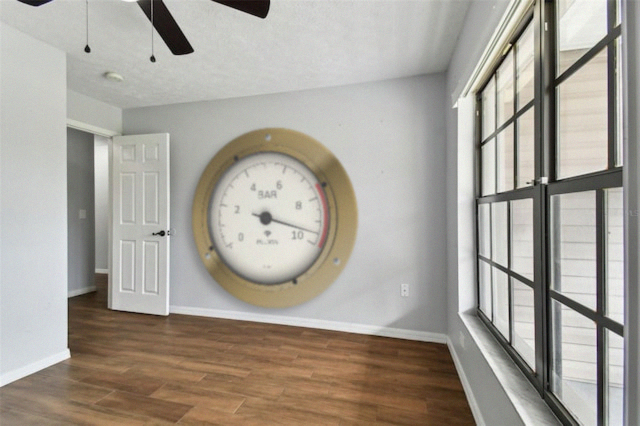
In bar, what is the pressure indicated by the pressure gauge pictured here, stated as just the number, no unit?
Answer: 9.5
